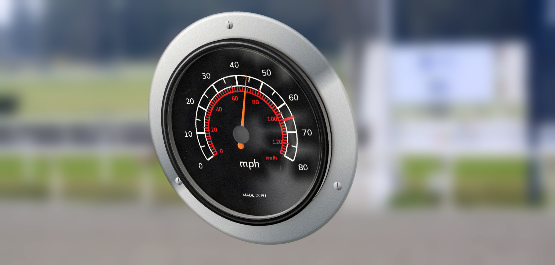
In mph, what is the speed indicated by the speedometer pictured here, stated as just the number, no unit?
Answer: 45
